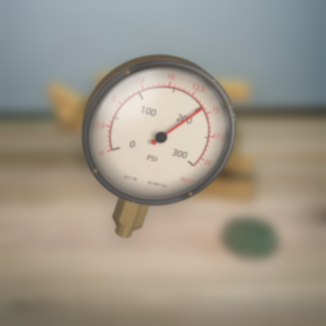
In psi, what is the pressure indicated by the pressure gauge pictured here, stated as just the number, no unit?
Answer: 200
